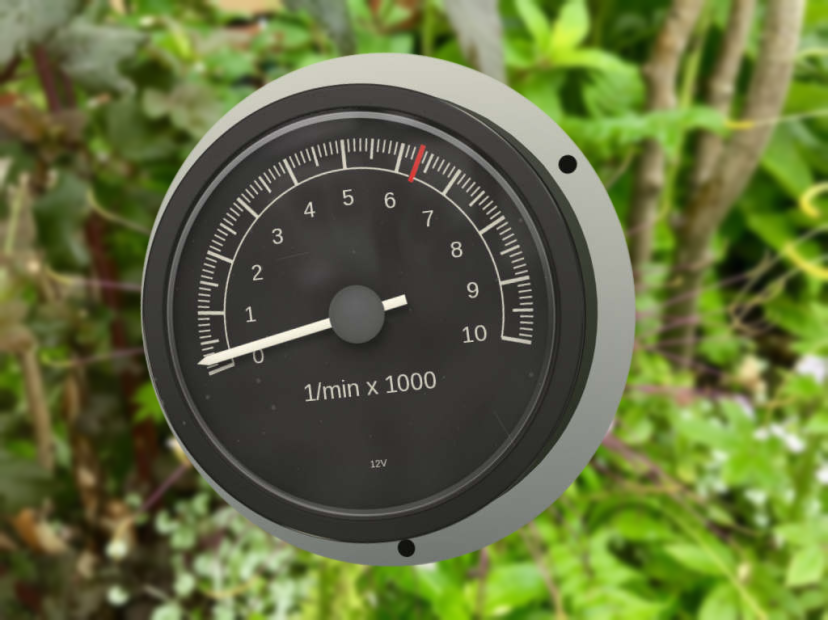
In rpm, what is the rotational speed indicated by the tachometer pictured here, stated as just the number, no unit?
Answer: 200
